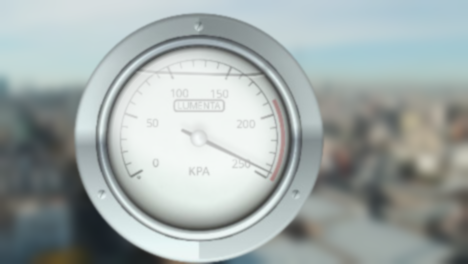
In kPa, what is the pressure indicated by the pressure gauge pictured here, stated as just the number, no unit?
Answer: 245
